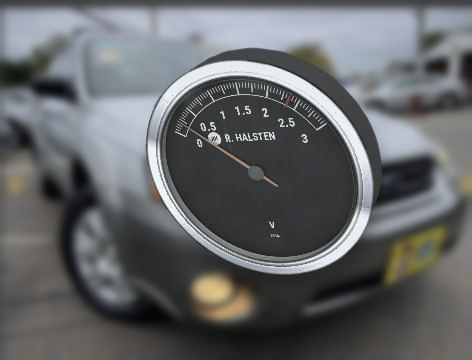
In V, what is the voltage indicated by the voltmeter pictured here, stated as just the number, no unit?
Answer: 0.25
